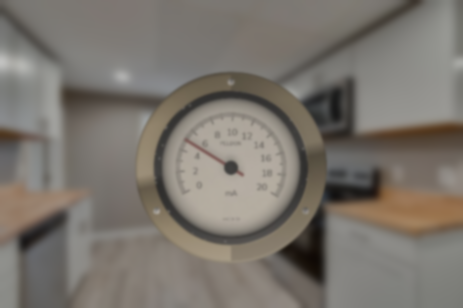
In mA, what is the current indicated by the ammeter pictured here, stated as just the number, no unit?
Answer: 5
